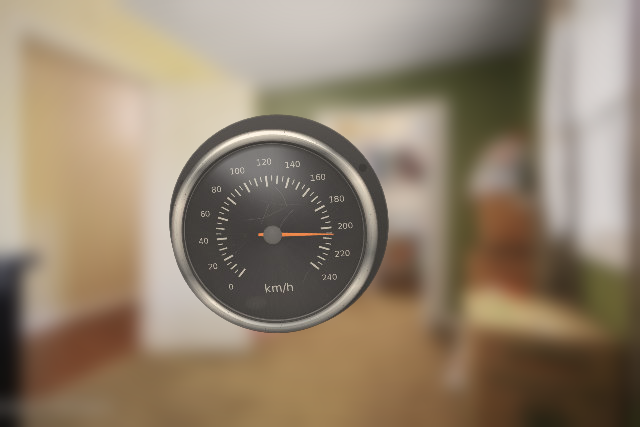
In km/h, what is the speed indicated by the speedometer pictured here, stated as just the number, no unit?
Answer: 205
